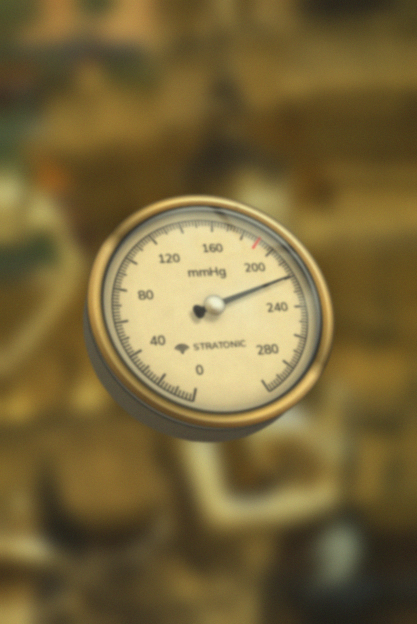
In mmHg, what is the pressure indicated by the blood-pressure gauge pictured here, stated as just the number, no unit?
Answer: 220
